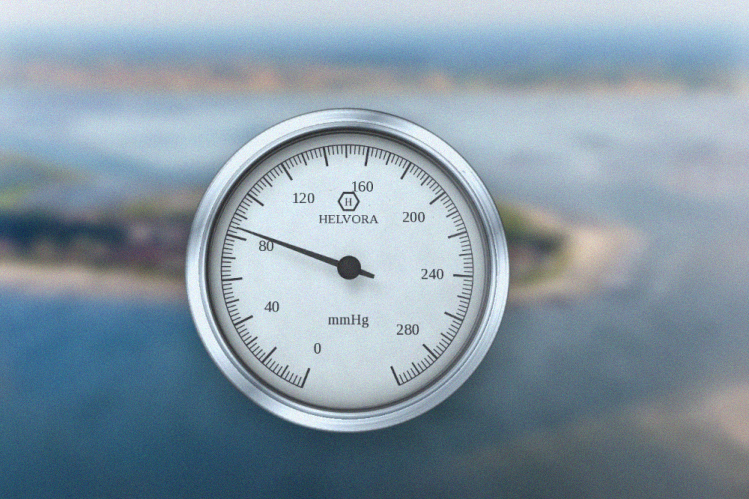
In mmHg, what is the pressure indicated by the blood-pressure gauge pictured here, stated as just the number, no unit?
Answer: 84
